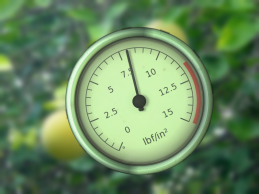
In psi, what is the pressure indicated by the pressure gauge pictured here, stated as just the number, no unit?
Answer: 8
